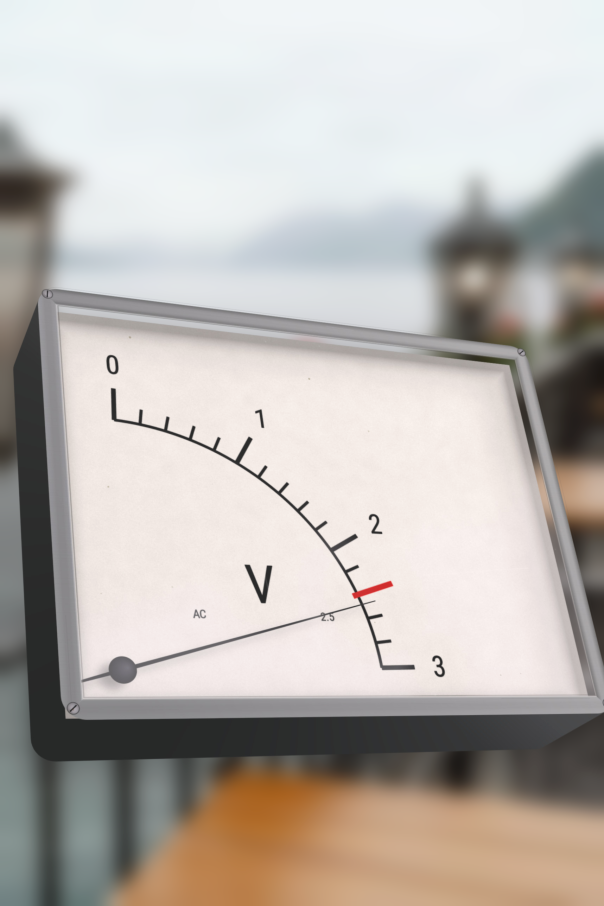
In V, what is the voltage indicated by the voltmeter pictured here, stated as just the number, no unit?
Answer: 2.5
